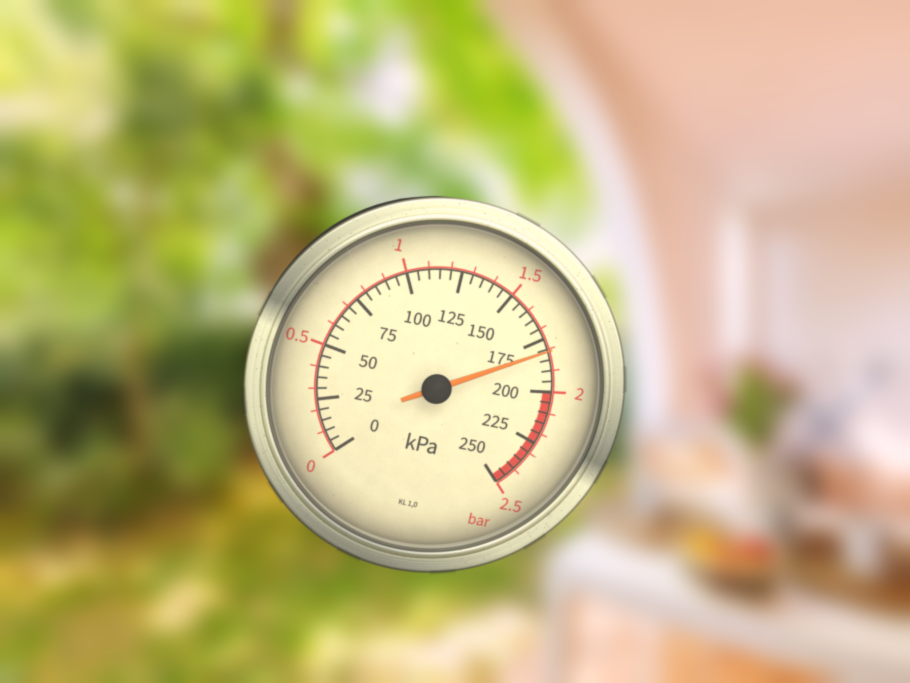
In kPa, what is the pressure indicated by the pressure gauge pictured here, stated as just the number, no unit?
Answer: 180
